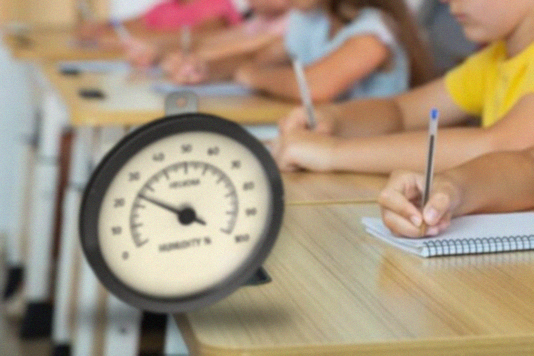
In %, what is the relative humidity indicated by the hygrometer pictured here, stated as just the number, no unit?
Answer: 25
